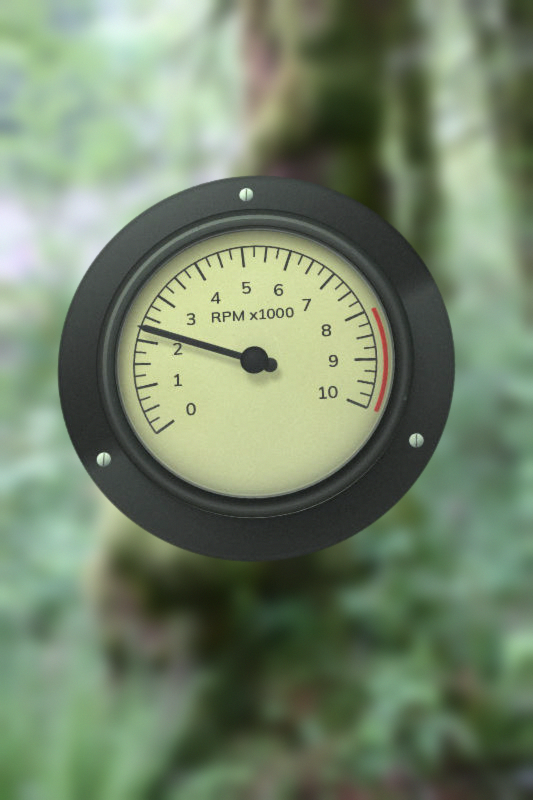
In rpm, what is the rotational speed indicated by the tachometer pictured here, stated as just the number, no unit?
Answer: 2250
